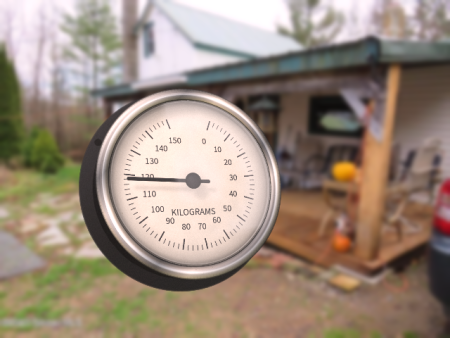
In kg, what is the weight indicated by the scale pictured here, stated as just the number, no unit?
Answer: 118
